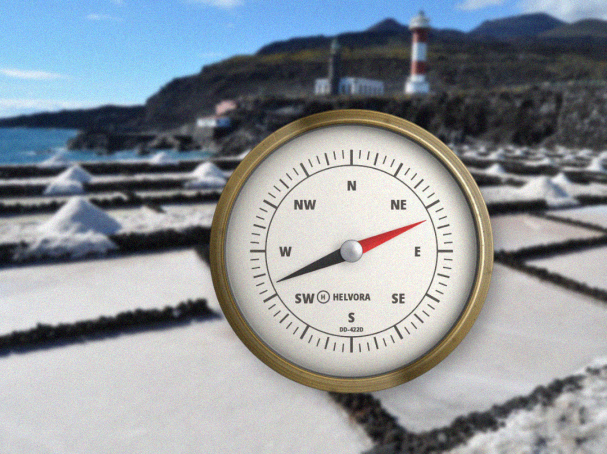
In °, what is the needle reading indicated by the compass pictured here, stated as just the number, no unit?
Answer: 67.5
